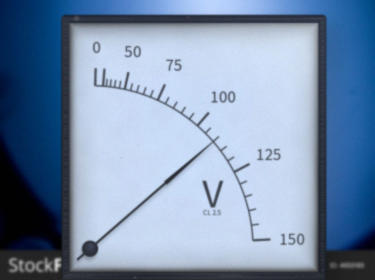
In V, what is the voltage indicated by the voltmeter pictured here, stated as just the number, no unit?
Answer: 110
